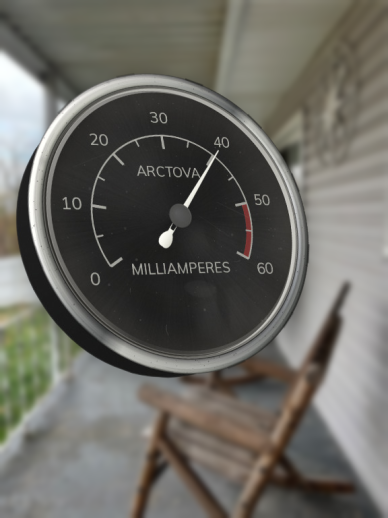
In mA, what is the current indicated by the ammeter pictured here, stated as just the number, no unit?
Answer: 40
